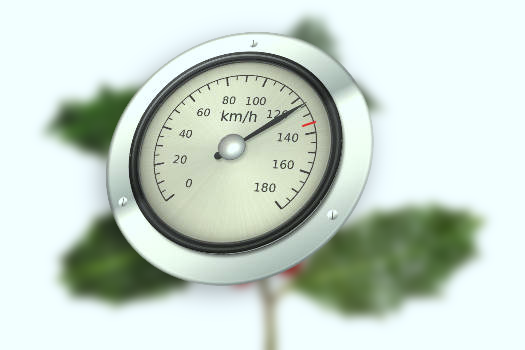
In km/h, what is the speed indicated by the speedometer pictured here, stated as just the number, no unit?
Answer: 125
